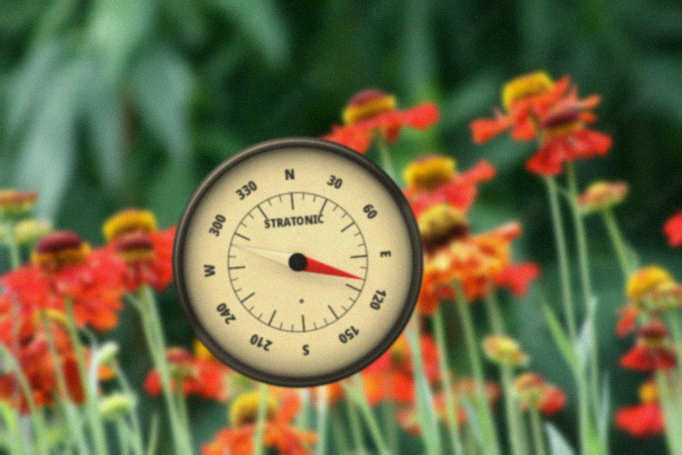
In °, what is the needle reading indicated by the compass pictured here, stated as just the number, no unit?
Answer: 110
